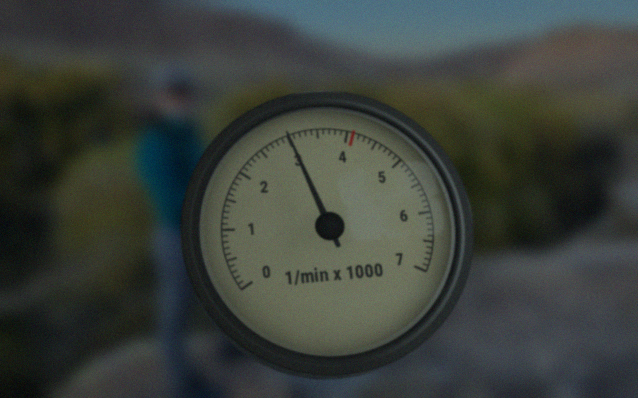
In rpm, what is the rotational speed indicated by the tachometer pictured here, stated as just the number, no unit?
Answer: 3000
